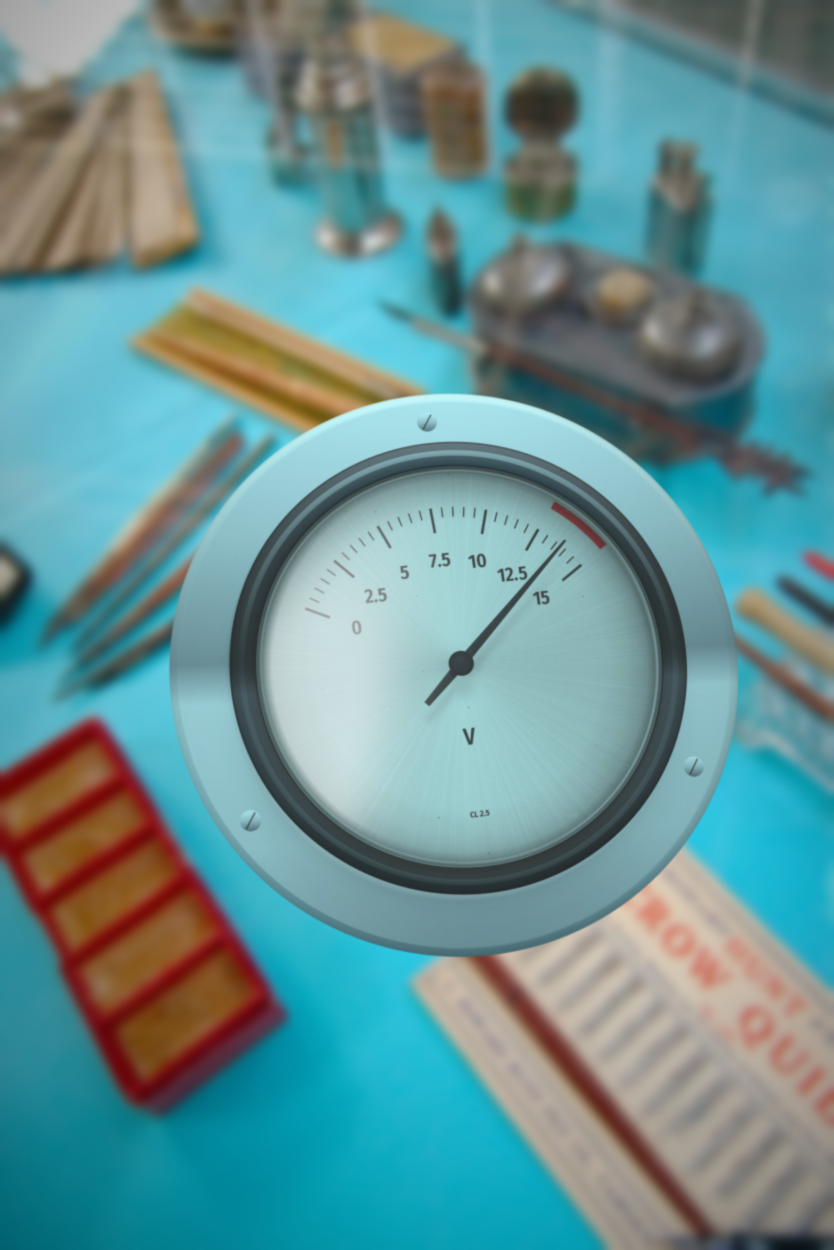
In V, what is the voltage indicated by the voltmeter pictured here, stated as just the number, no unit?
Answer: 13.75
